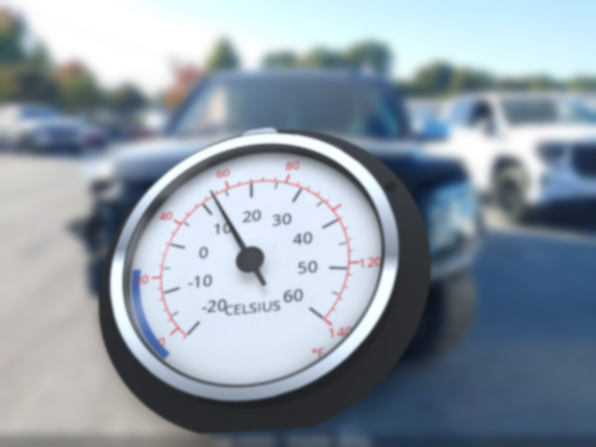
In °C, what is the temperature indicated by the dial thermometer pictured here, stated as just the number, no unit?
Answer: 12.5
